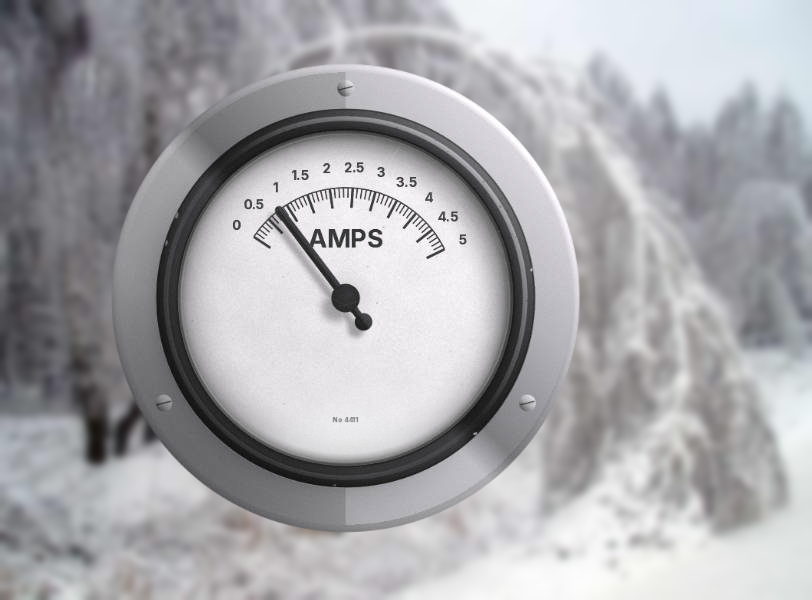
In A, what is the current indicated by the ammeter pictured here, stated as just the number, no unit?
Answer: 0.8
